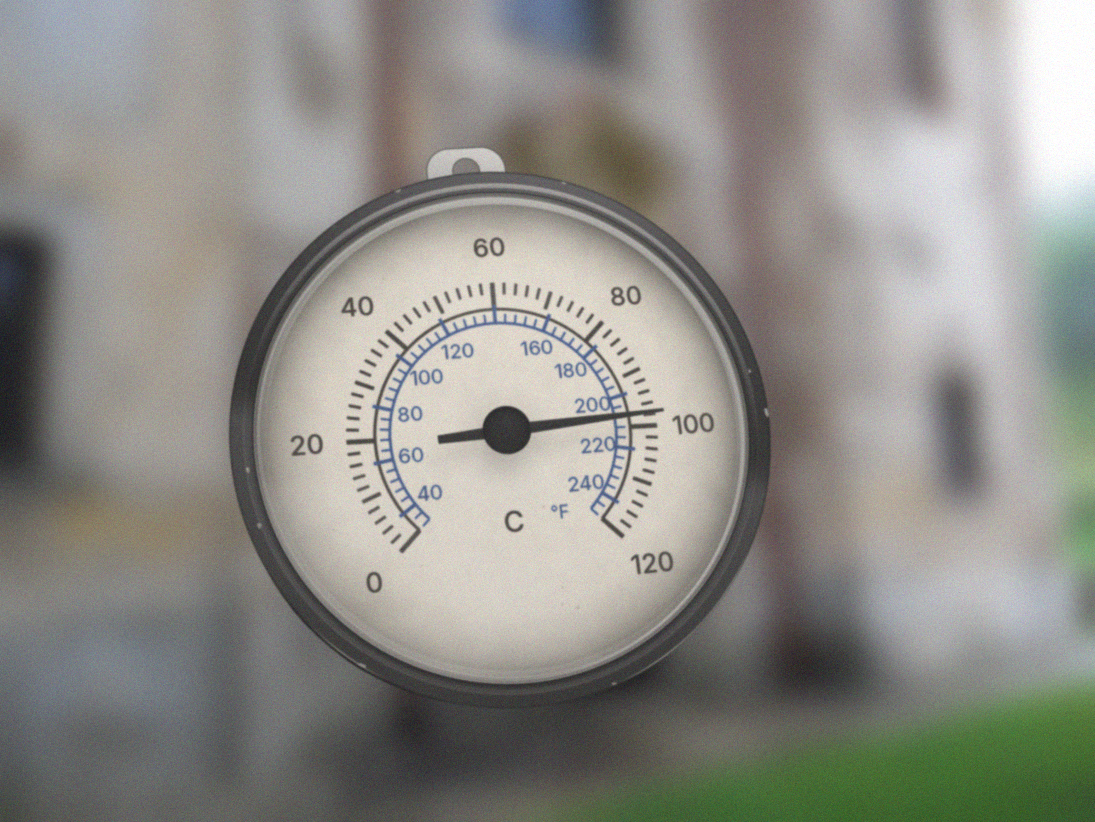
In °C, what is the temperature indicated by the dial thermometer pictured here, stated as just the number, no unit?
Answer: 98
